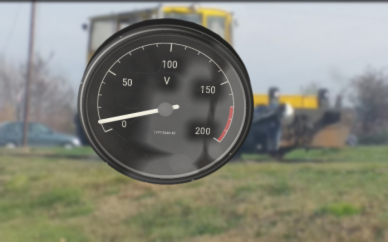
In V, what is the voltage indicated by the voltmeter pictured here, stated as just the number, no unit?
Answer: 10
